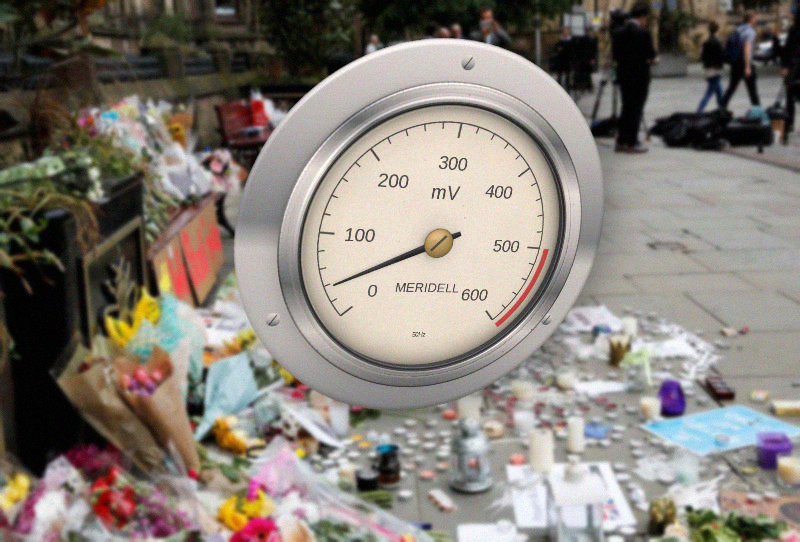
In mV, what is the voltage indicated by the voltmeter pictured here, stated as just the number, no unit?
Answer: 40
